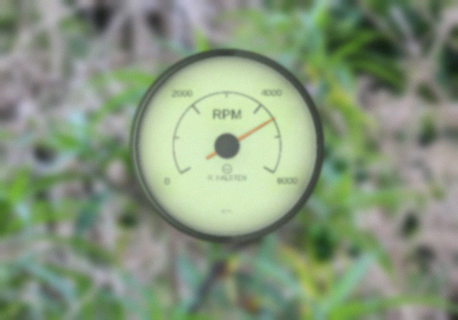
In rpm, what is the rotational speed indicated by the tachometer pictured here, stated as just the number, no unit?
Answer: 4500
